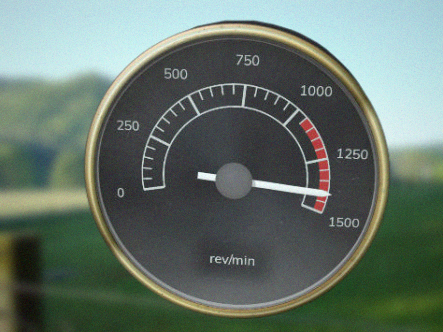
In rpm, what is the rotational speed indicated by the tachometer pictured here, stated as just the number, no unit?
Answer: 1400
